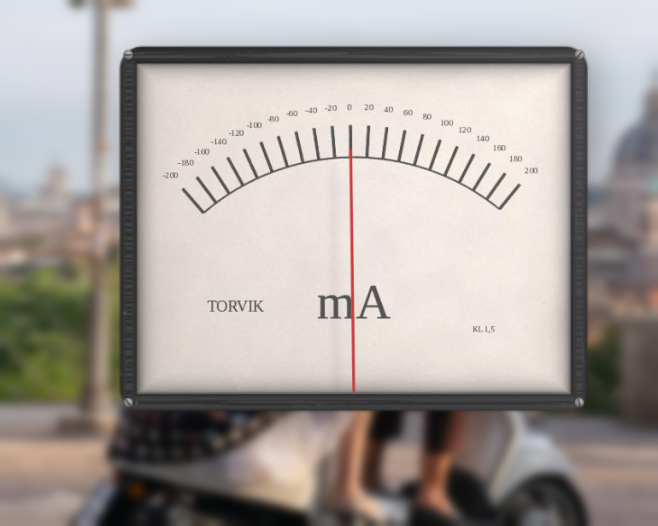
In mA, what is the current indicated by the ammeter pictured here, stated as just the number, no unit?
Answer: 0
